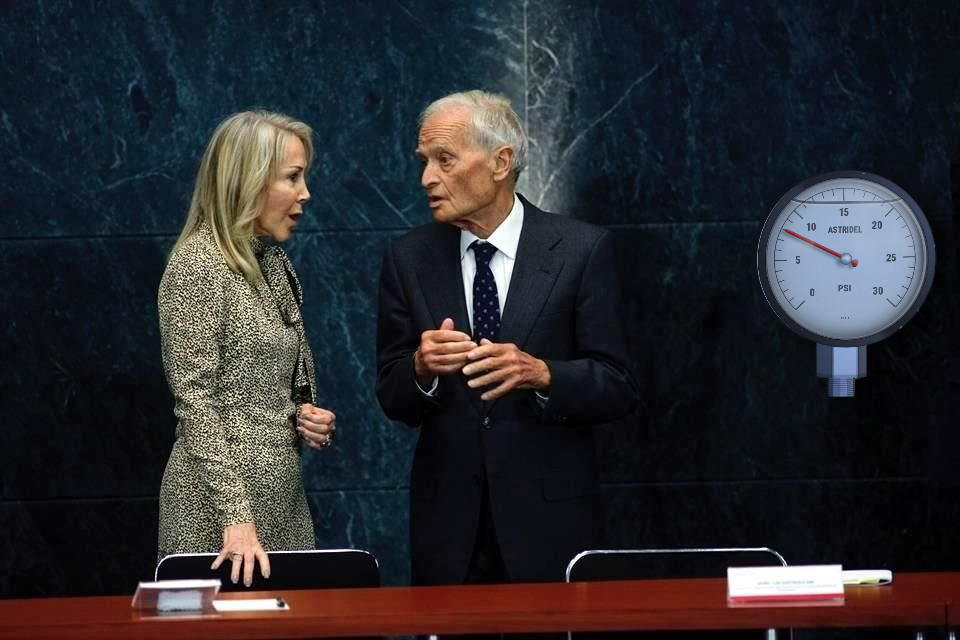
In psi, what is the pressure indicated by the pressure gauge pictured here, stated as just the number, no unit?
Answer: 8
